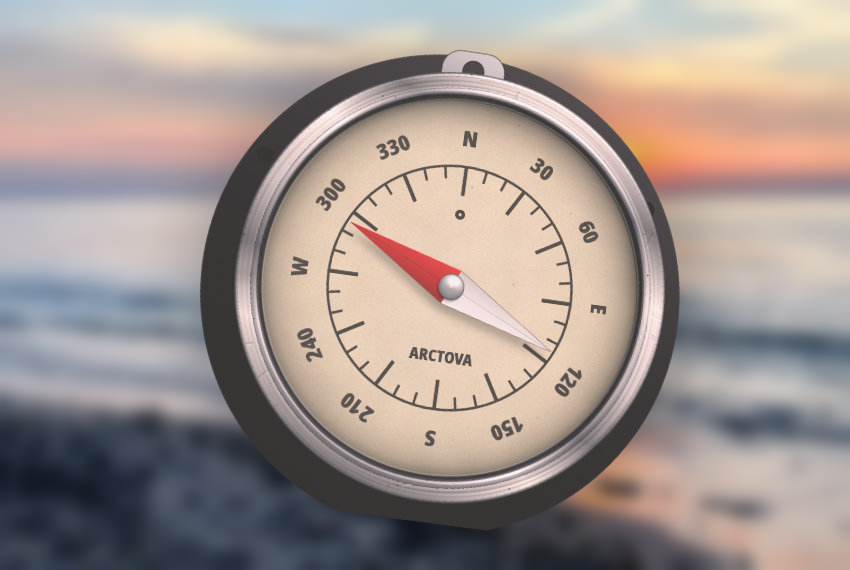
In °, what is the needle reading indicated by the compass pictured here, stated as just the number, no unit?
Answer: 295
